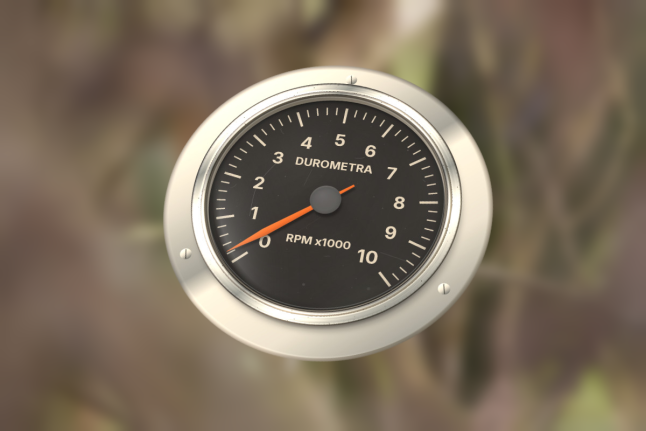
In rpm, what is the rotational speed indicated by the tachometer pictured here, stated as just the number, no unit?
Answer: 200
